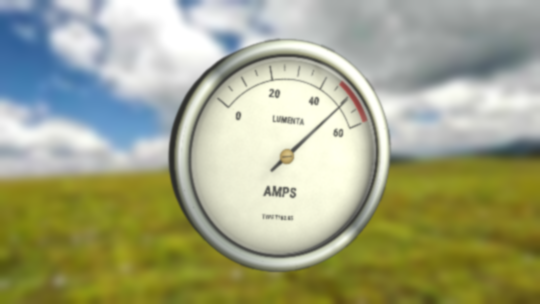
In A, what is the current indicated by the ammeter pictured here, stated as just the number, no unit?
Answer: 50
